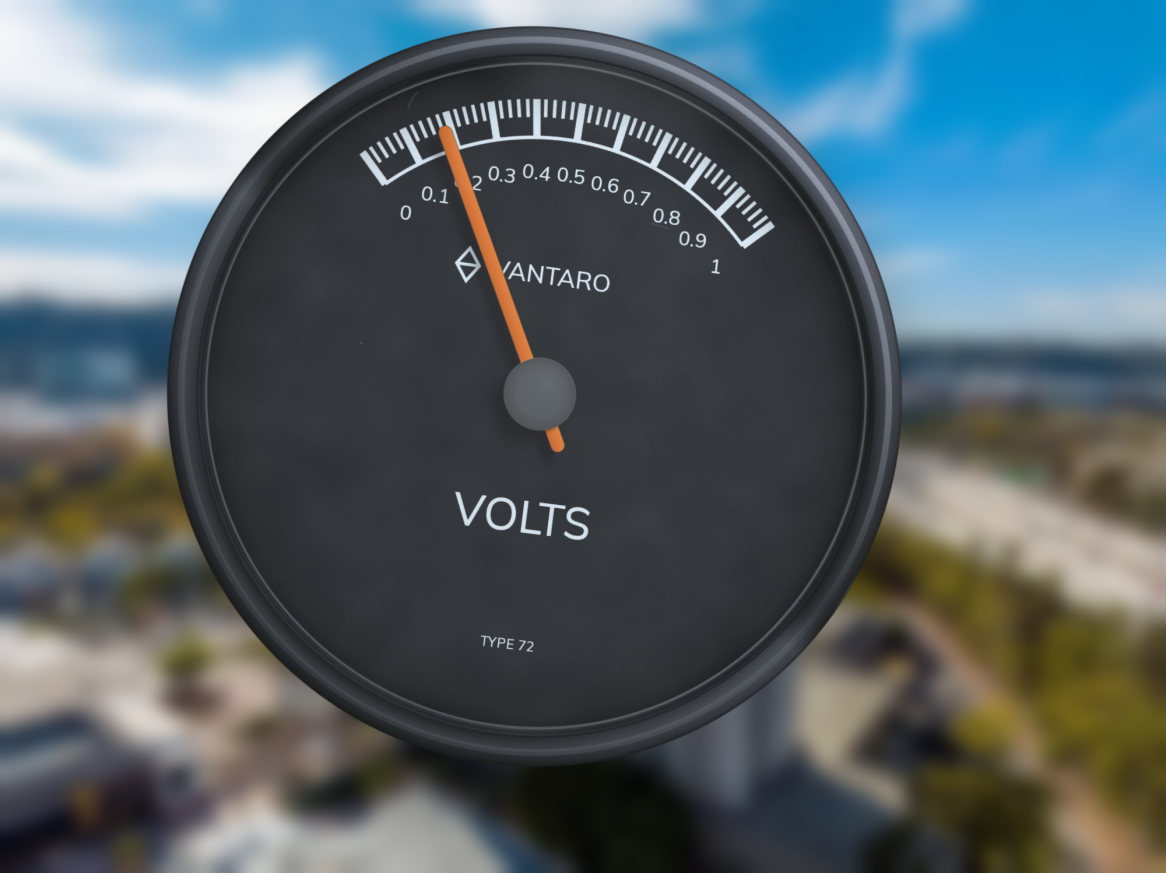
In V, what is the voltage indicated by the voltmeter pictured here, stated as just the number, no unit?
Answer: 0.18
